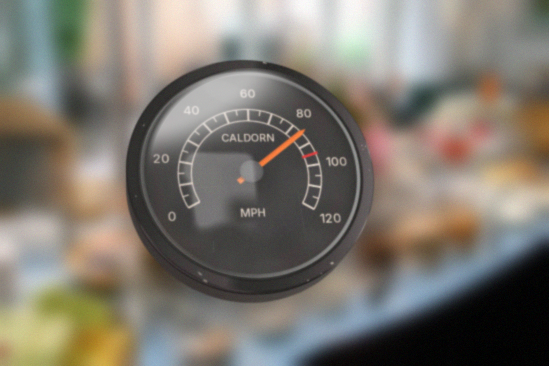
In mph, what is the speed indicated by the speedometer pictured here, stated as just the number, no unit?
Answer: 85
